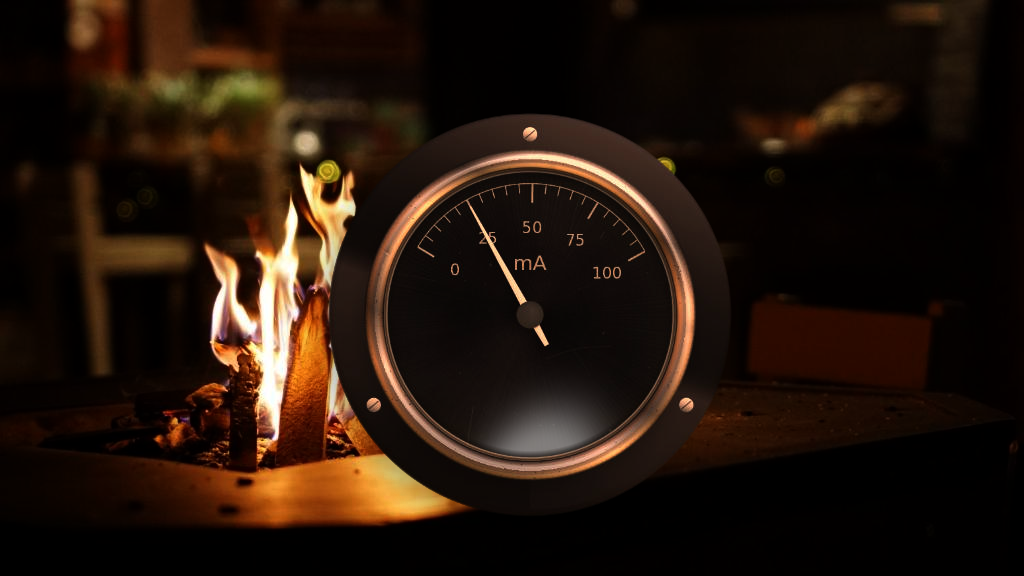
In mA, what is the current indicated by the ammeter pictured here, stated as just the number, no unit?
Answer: 25
